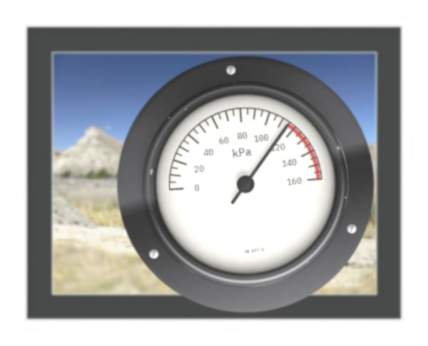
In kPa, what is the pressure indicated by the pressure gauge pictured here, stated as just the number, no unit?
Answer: 115
